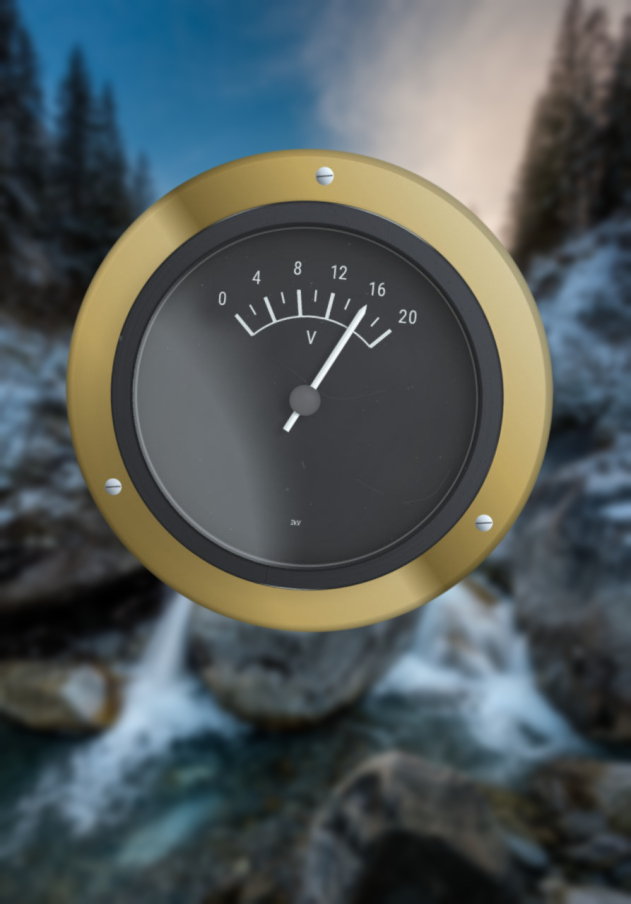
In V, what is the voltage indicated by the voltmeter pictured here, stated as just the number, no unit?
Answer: 16
